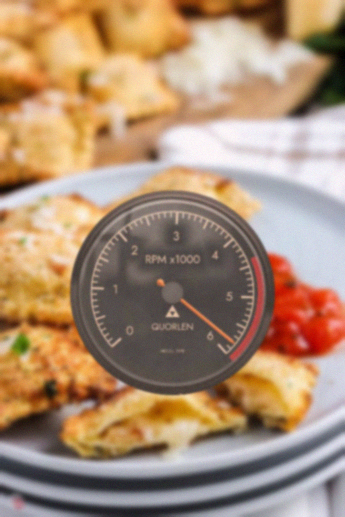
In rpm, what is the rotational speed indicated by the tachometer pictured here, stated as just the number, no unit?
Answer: 5800
